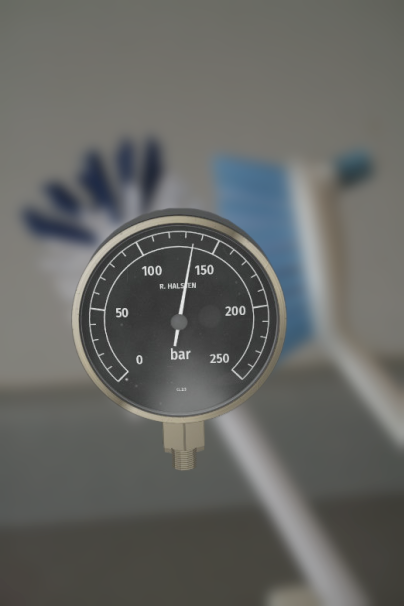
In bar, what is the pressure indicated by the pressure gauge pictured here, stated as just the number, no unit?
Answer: 135
